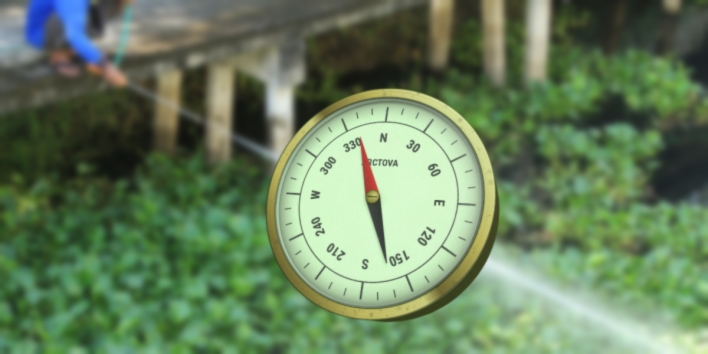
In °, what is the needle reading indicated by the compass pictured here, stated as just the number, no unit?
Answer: 340
